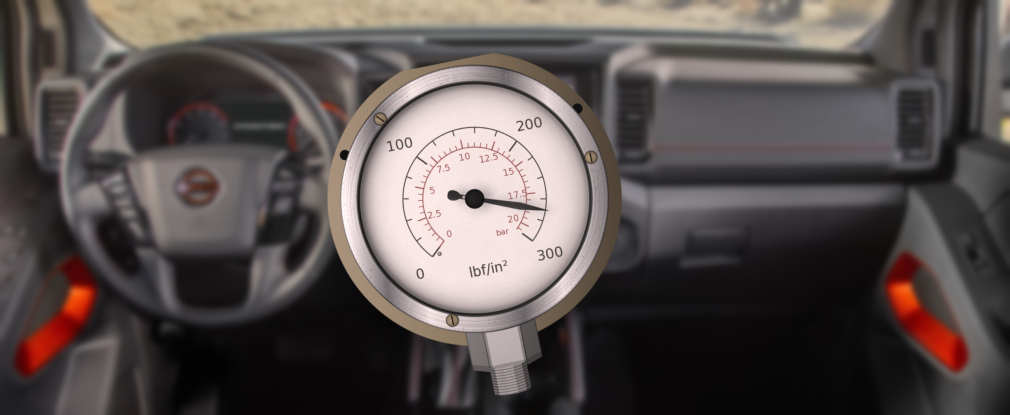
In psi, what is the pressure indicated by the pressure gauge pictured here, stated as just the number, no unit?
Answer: 270
